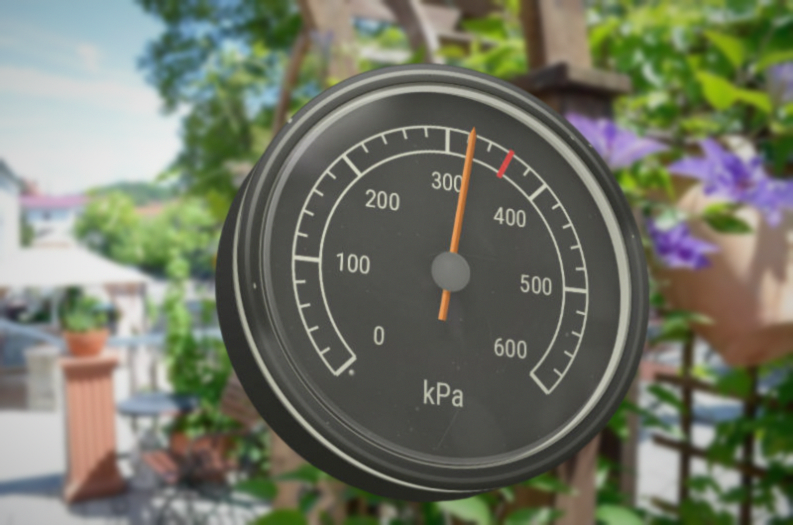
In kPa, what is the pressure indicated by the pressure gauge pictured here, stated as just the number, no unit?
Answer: 320
